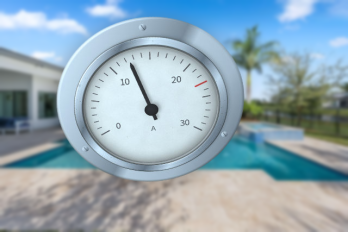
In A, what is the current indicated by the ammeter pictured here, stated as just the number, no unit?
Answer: 12.5
